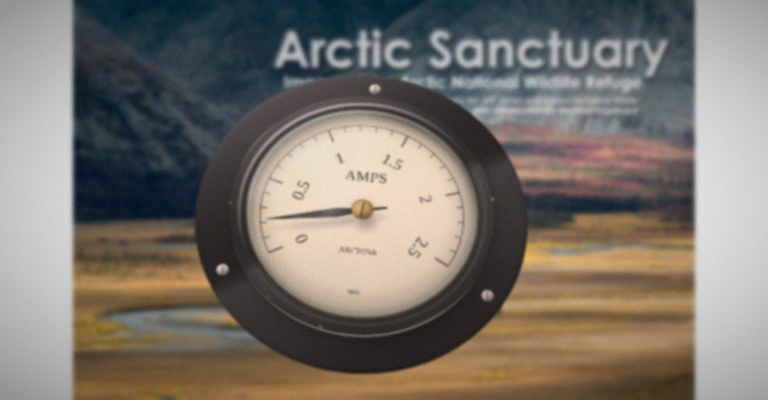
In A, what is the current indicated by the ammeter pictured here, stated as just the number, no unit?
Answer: 0.2
